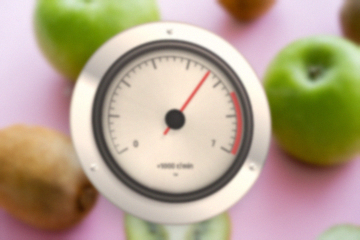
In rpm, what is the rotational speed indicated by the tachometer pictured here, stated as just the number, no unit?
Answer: 4600
